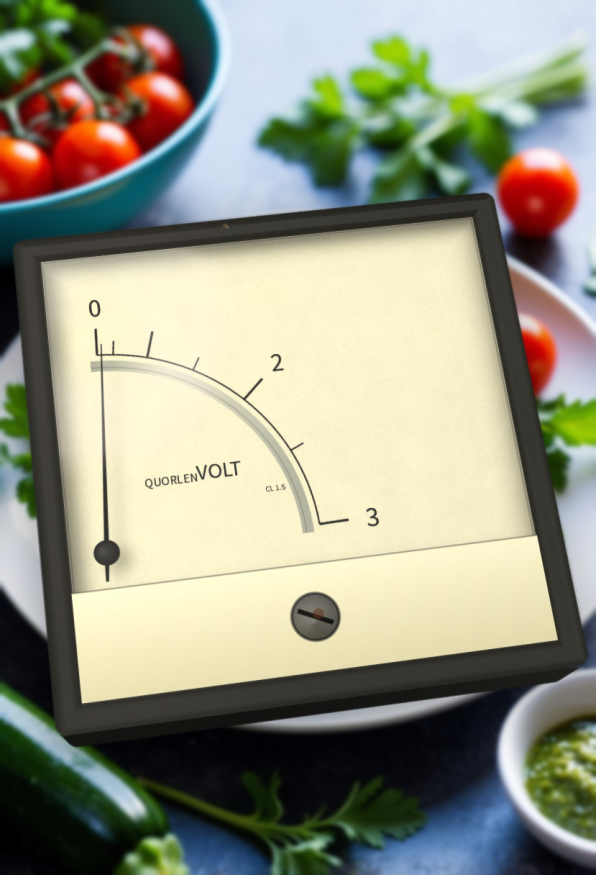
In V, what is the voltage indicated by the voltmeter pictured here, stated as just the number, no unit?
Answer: 0.25
